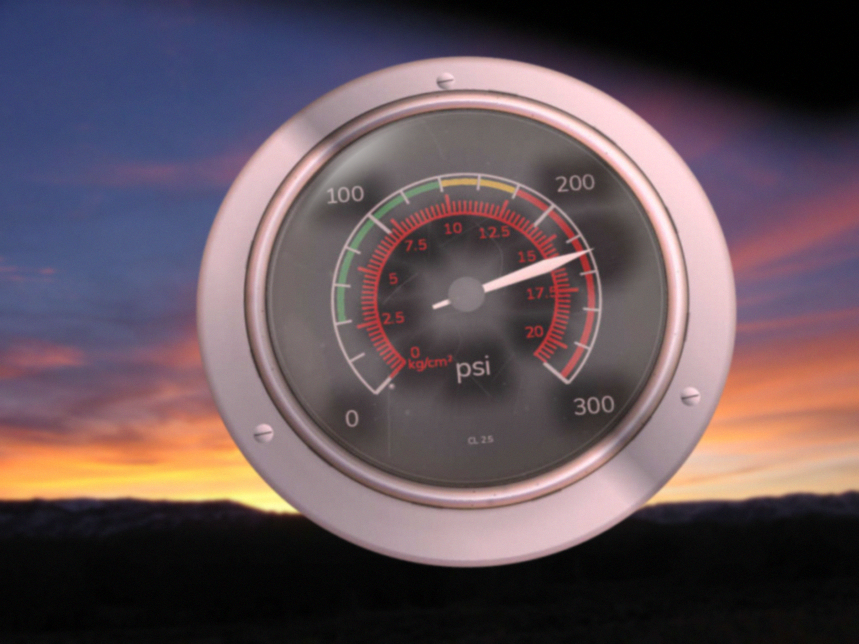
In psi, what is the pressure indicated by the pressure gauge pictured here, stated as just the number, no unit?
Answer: 230
